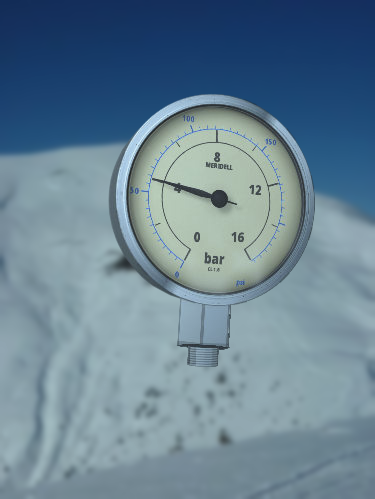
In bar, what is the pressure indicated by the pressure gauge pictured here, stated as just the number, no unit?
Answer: 4
